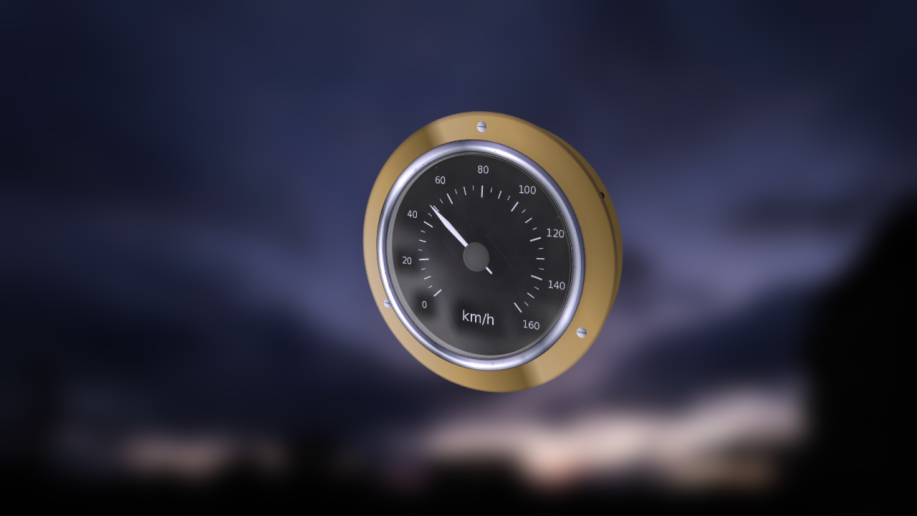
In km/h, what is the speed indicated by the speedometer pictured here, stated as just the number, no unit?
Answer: 50
